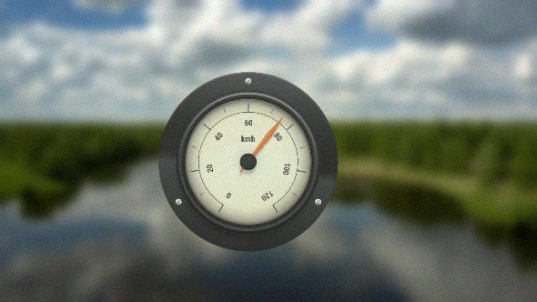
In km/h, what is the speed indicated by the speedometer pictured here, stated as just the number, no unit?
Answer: 75
